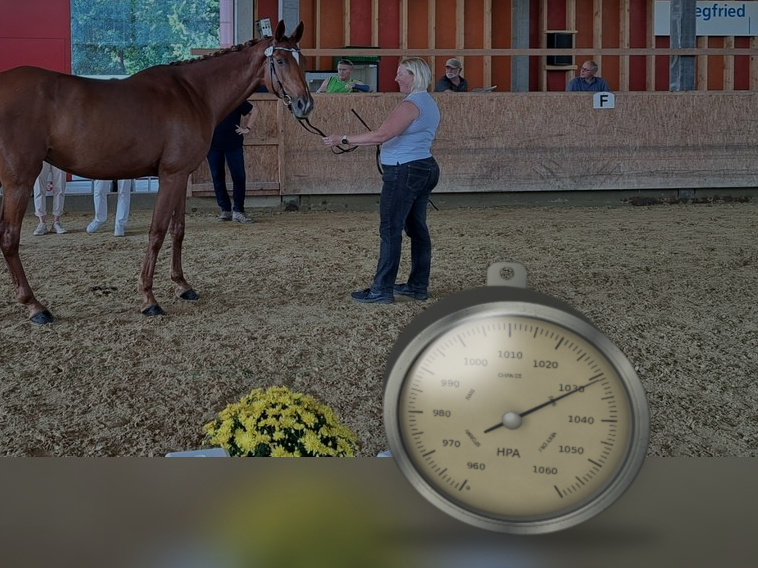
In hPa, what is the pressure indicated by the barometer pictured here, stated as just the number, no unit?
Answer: 1030
